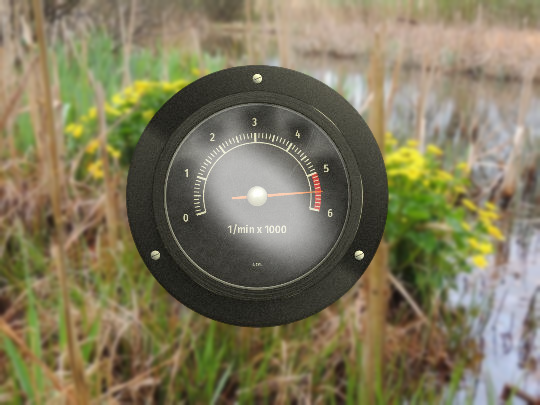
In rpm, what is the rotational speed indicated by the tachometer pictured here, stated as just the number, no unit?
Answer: 5500
